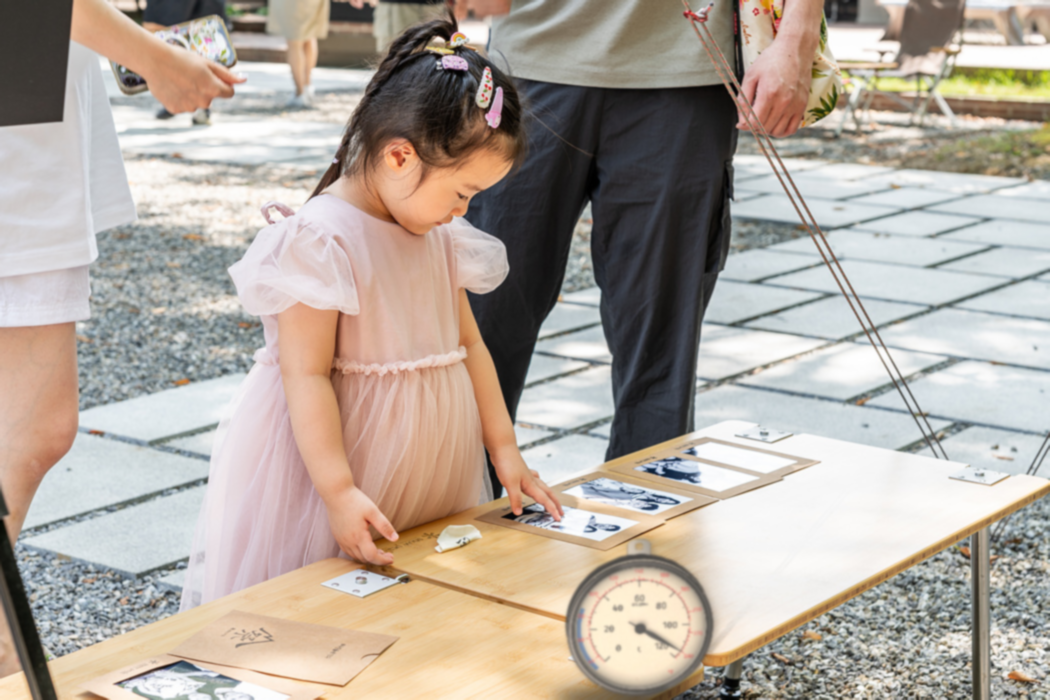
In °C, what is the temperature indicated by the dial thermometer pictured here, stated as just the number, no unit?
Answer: 115
